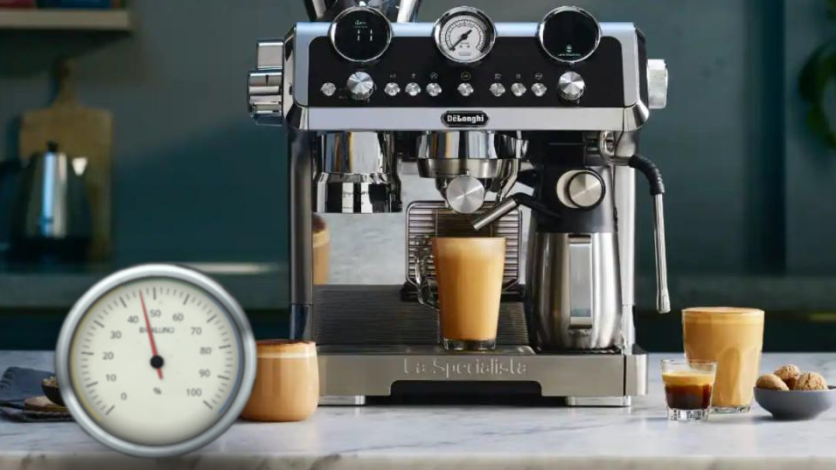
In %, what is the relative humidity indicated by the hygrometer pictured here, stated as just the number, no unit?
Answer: 46
